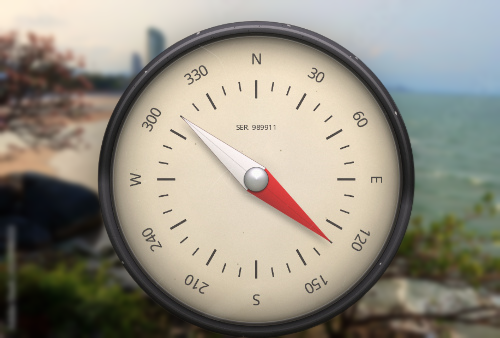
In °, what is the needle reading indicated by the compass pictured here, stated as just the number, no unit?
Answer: 130
